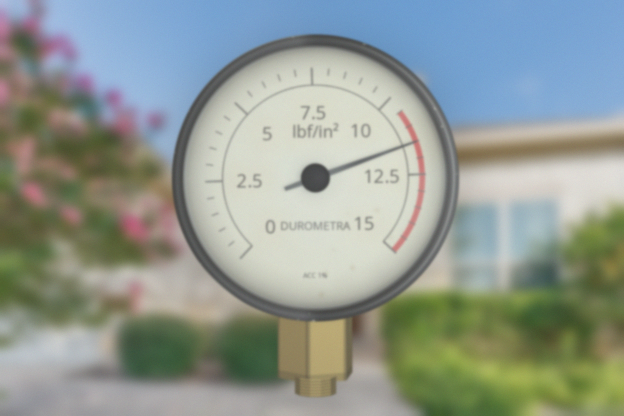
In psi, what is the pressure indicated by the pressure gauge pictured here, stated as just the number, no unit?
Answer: 11.5
